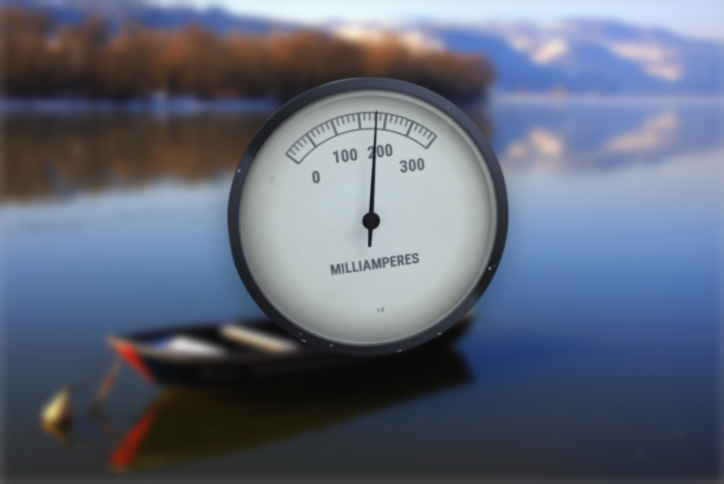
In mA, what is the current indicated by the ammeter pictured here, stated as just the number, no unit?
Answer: 180
